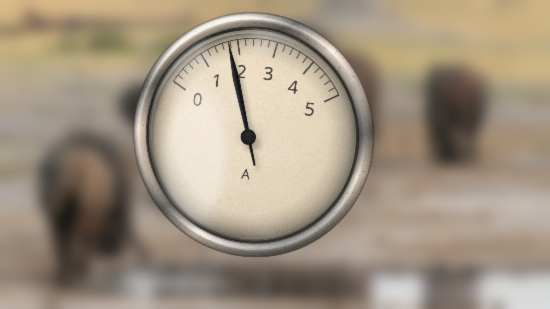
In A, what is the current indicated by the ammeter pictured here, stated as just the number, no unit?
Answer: 1.8
